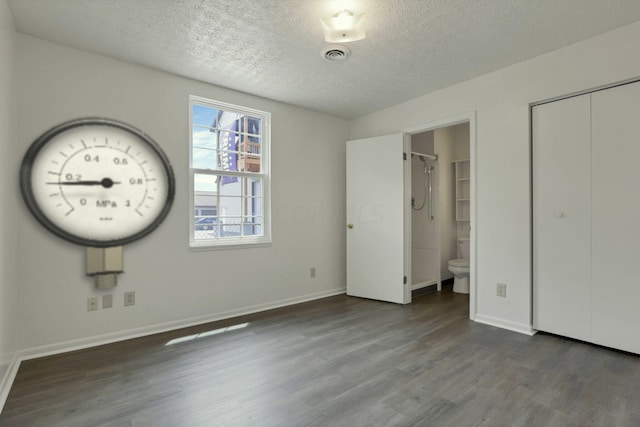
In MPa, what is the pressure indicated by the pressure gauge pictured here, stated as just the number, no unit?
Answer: 0.15
